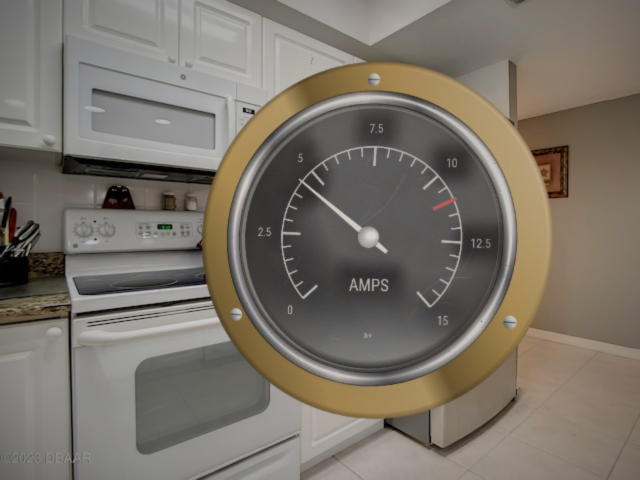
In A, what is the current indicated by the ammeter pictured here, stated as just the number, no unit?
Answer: 4.5
